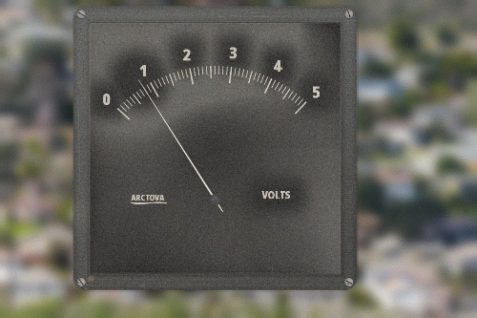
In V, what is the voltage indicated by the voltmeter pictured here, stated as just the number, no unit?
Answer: 0.8
